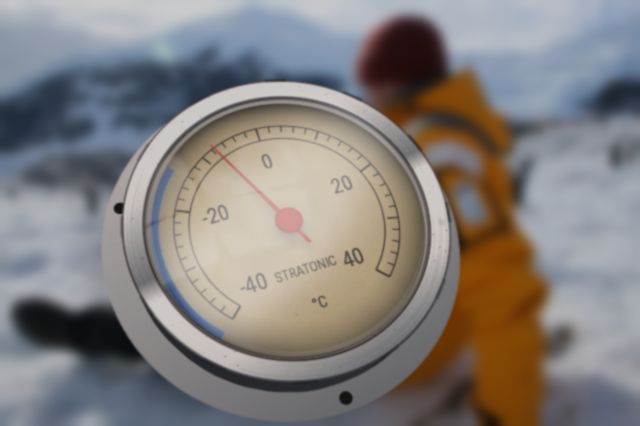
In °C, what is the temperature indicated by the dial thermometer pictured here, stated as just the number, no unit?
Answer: -8
